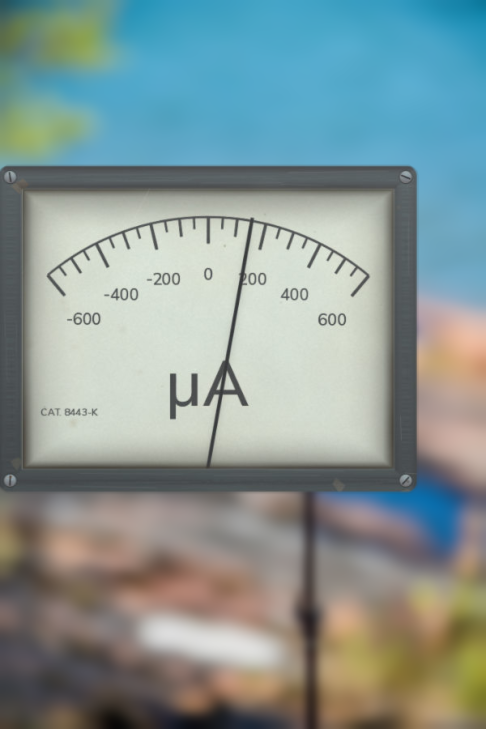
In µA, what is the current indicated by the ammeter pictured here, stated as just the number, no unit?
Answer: 150
